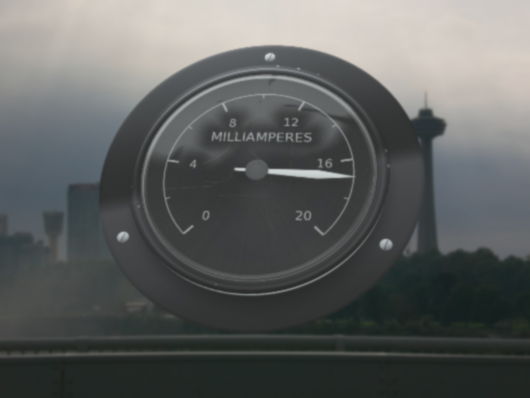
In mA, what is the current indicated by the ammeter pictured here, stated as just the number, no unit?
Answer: 17
